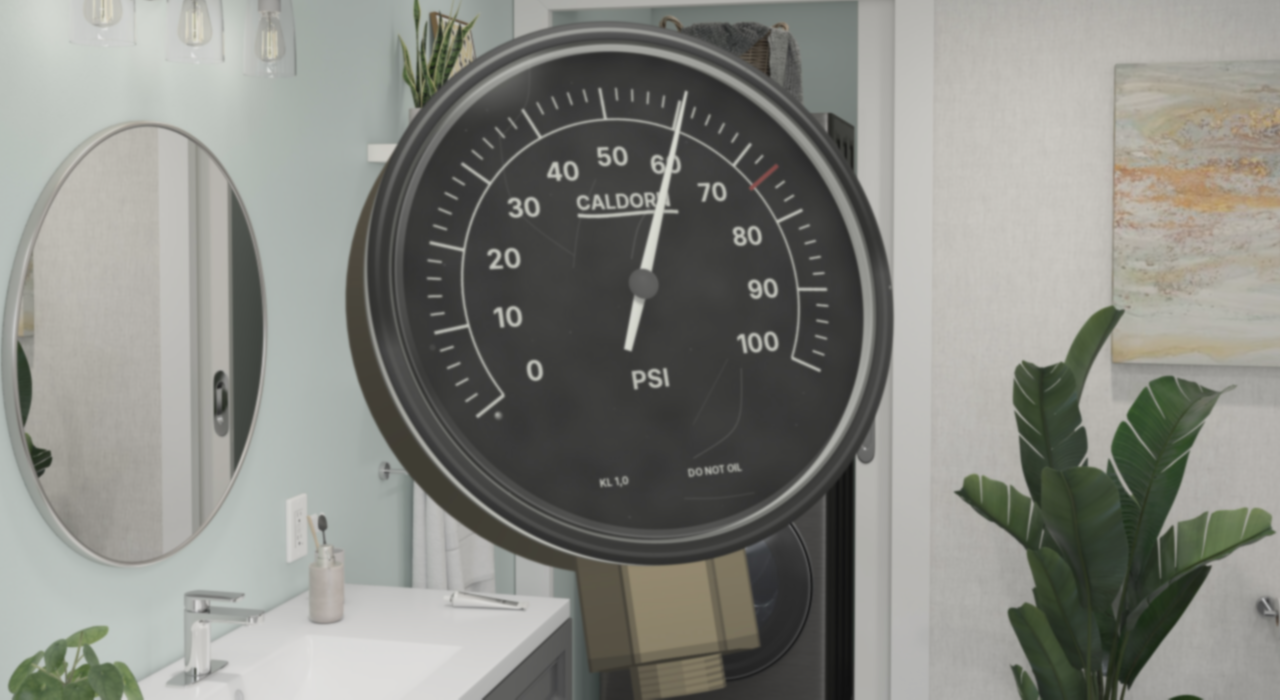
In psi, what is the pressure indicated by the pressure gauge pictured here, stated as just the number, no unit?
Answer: 60
